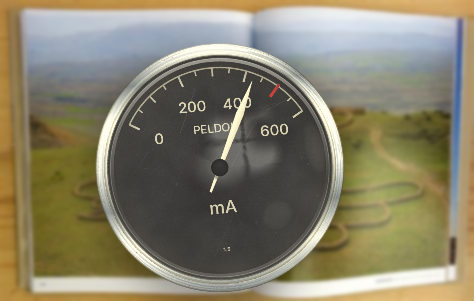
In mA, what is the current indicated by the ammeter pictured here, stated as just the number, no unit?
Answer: 425
